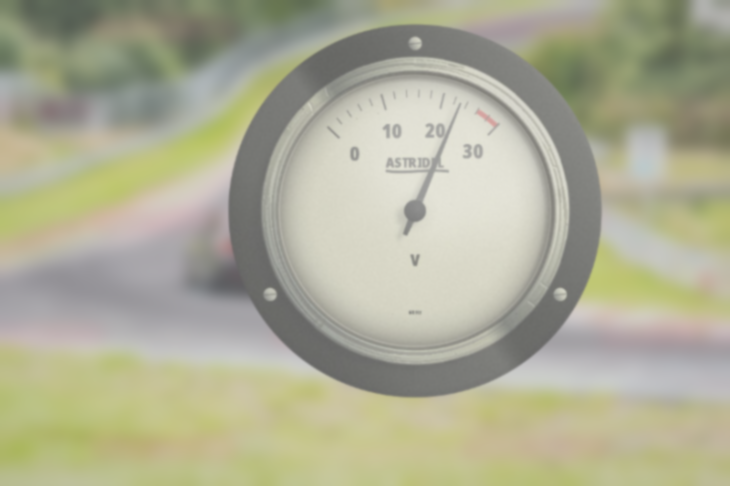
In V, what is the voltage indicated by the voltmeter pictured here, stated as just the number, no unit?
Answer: 23
